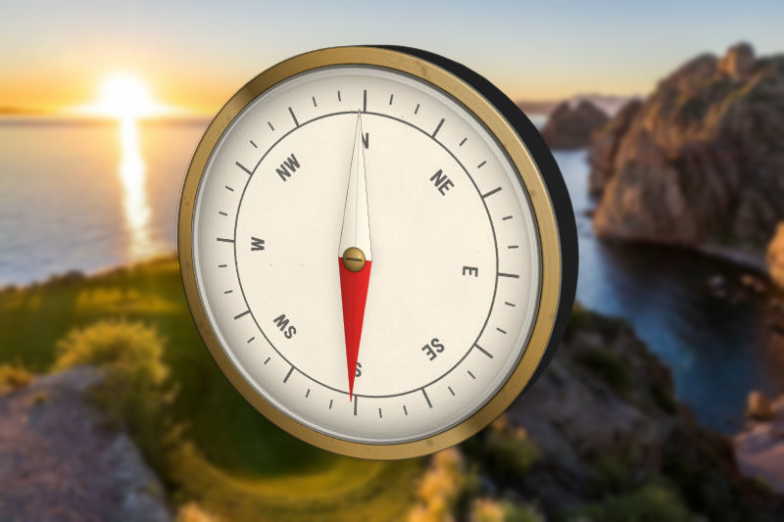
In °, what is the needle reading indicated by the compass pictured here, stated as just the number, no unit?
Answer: 180
